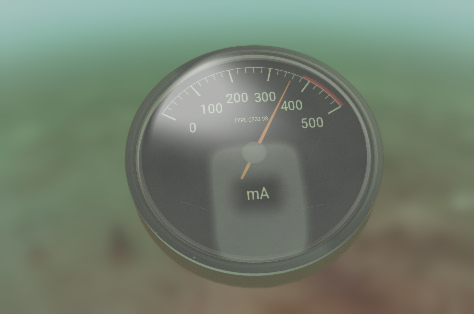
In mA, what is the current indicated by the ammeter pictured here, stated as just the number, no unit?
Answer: 360
